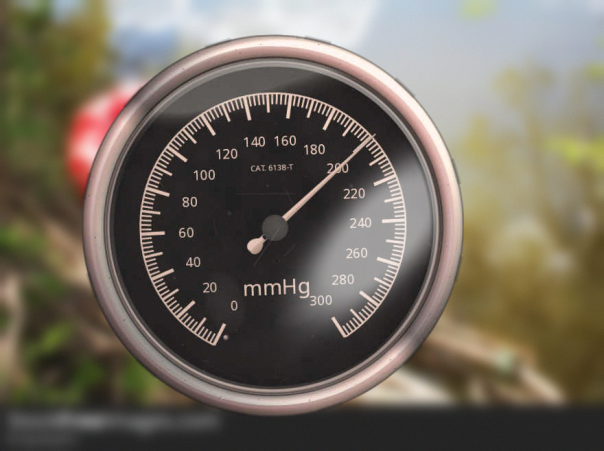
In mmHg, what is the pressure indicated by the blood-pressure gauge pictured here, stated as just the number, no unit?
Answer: 200
